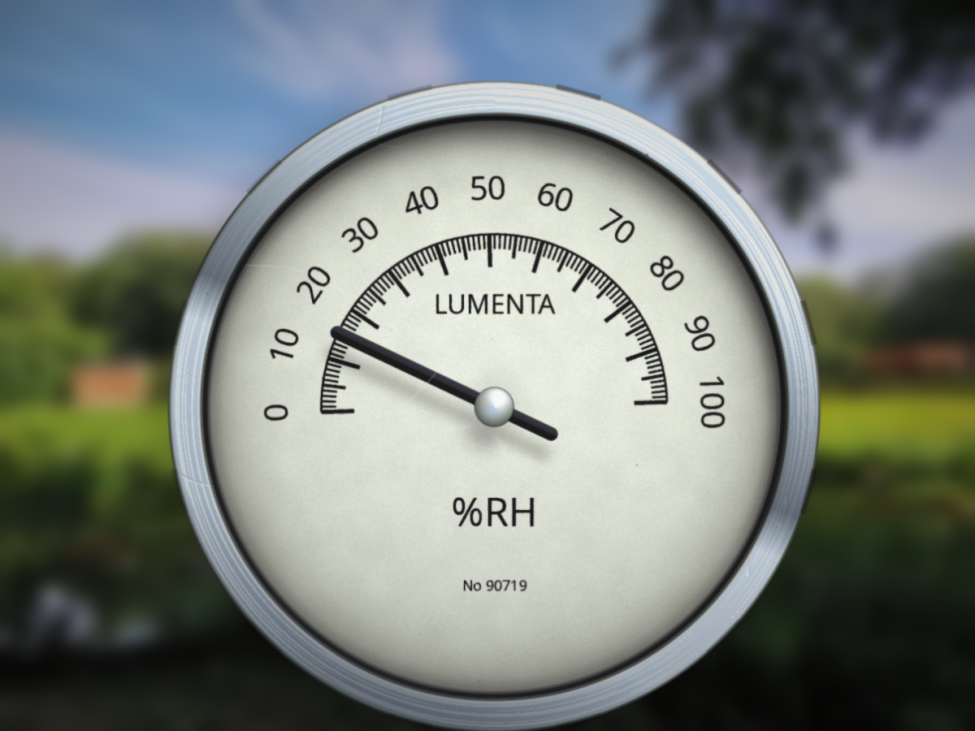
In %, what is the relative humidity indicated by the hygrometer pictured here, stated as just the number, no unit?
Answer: 15
